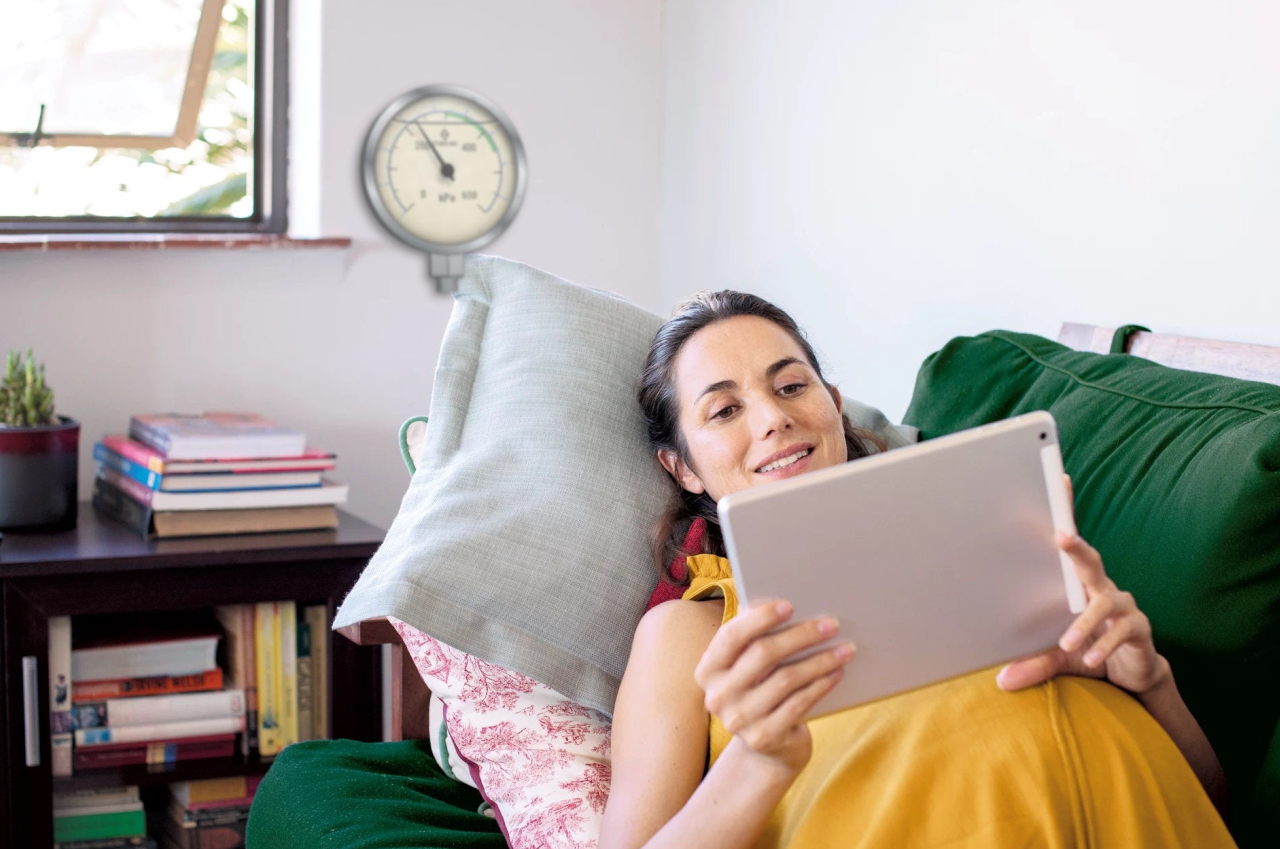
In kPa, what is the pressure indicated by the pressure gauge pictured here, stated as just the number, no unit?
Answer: 225
